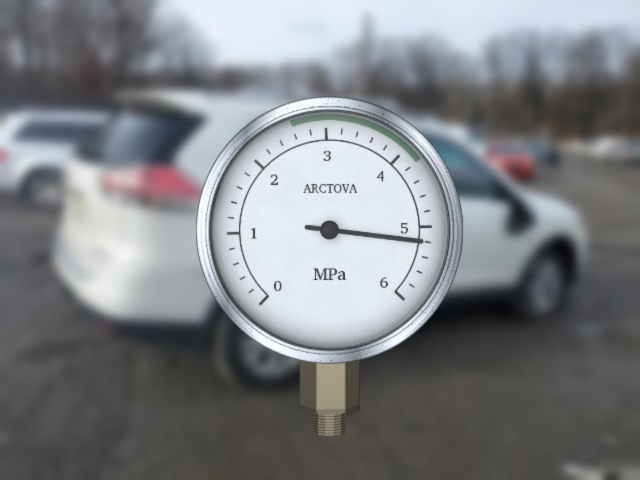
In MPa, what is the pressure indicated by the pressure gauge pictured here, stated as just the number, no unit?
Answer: 5.2
